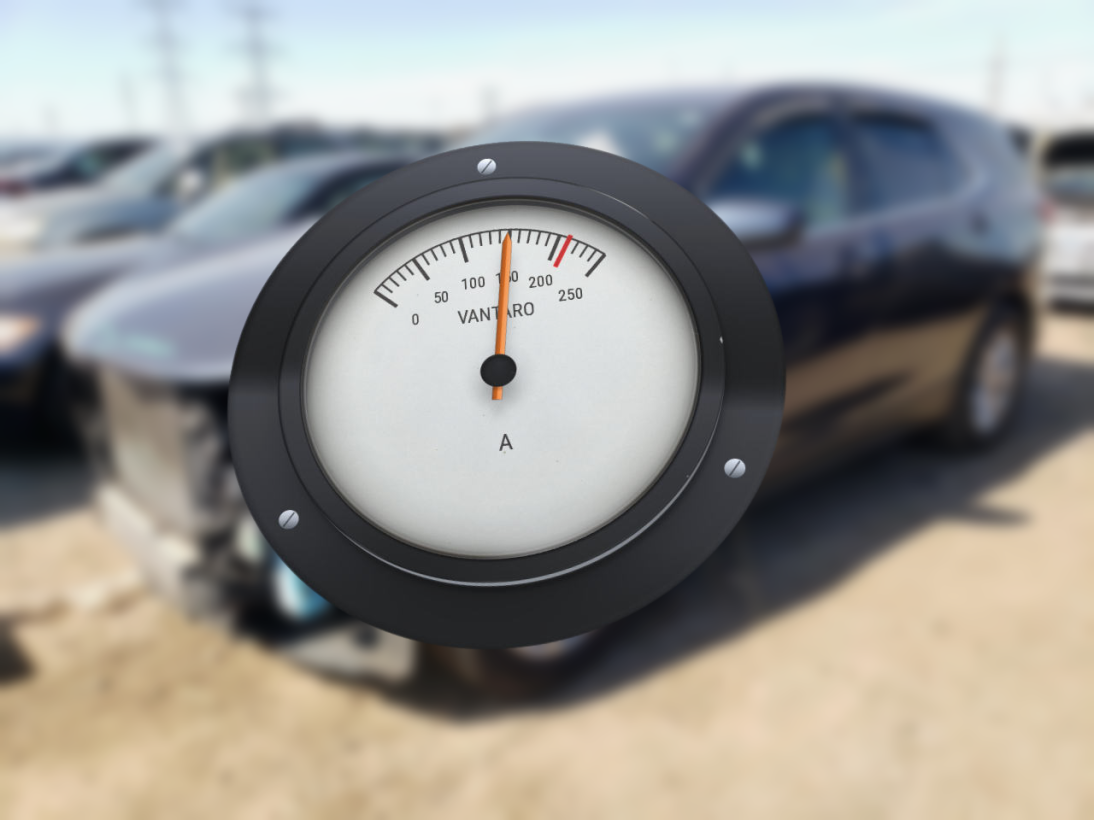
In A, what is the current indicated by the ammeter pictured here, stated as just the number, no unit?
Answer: 150
